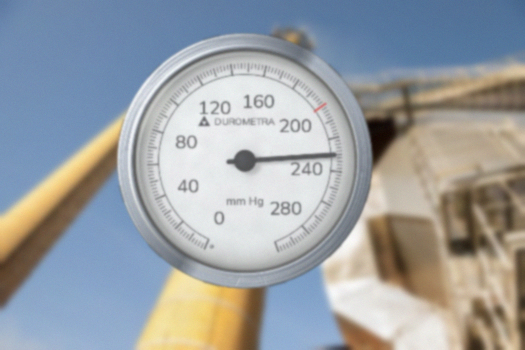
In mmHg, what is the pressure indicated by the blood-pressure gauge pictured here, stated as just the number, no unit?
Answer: 230
